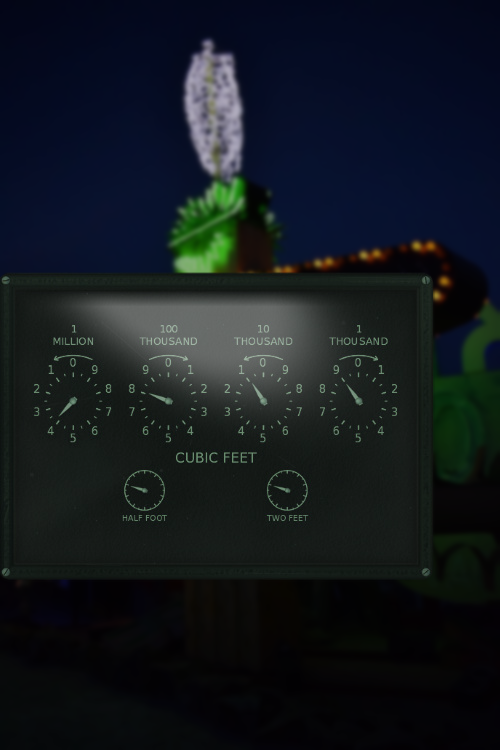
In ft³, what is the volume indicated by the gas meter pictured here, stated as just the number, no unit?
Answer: 380900
